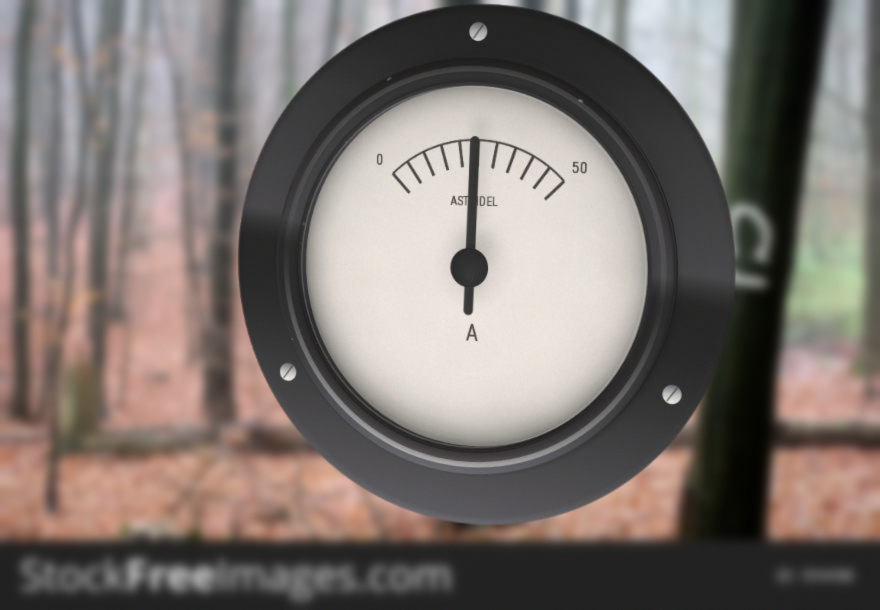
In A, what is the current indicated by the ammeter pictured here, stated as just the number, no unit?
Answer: 25
